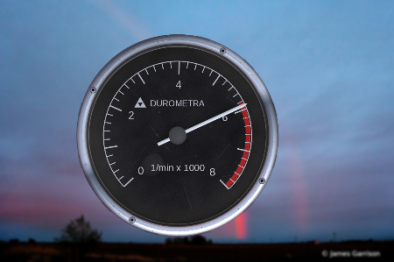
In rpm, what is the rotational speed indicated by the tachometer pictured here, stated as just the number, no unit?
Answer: 5900
